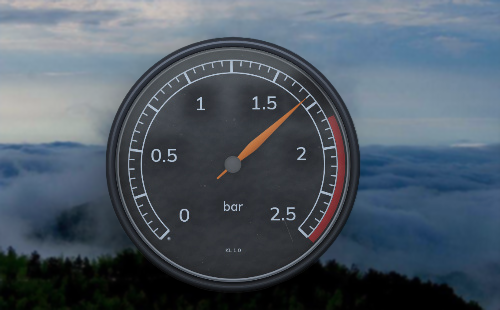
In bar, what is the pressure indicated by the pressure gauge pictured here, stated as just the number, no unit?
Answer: 1.7
